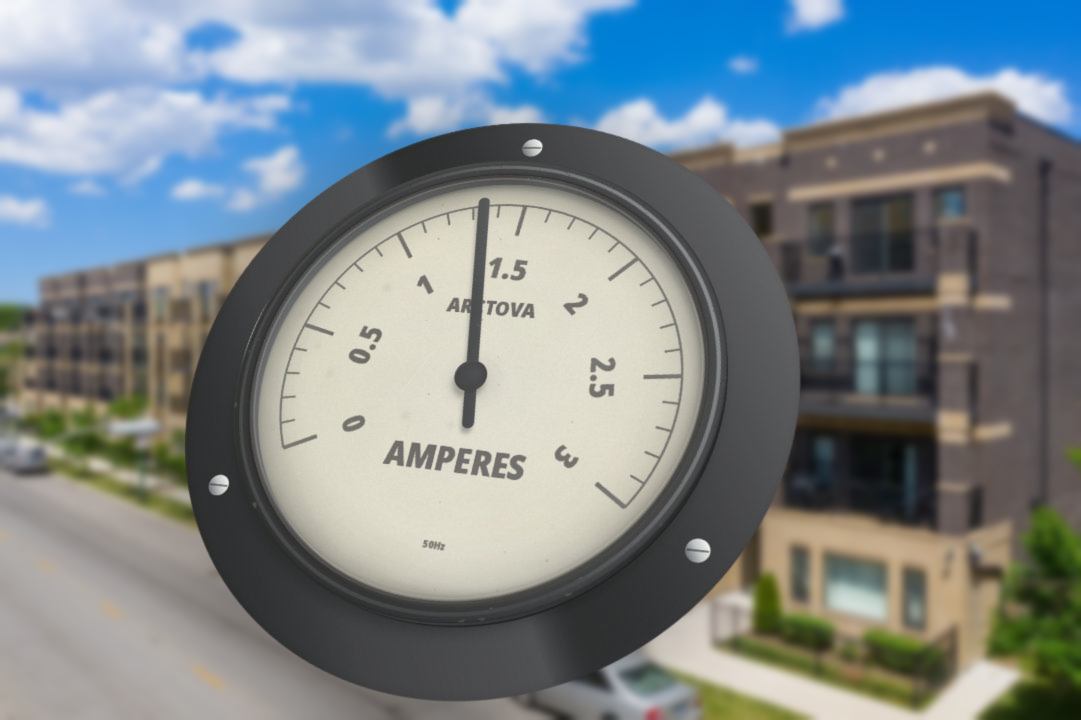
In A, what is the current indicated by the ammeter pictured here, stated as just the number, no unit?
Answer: 1.35
